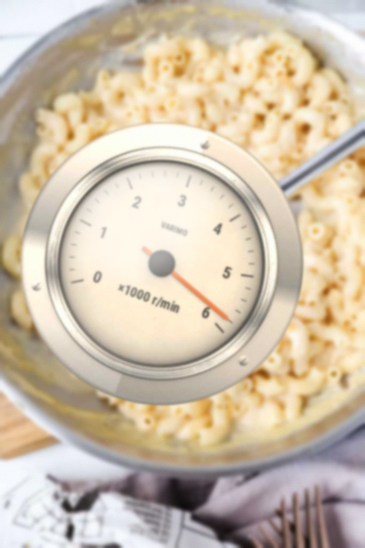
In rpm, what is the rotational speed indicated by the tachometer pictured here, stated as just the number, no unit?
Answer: 5800
